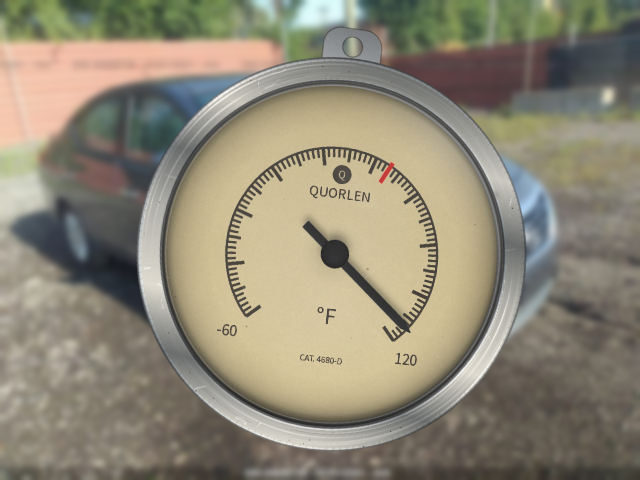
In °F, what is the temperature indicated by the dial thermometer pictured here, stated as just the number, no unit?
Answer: 114
